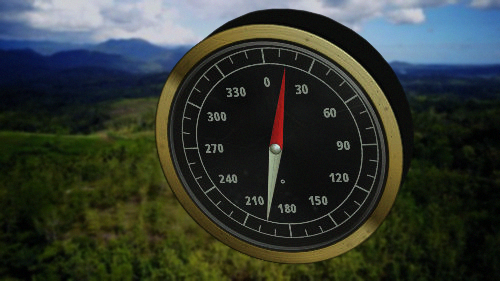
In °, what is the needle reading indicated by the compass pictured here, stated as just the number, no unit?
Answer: 15
